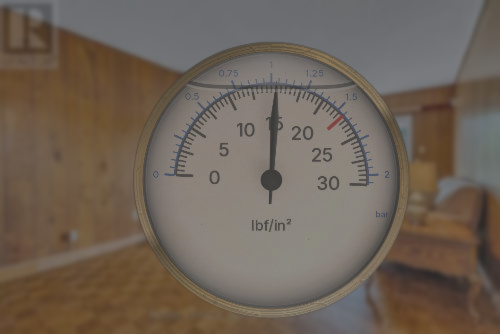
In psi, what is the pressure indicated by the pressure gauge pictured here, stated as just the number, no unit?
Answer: 15
